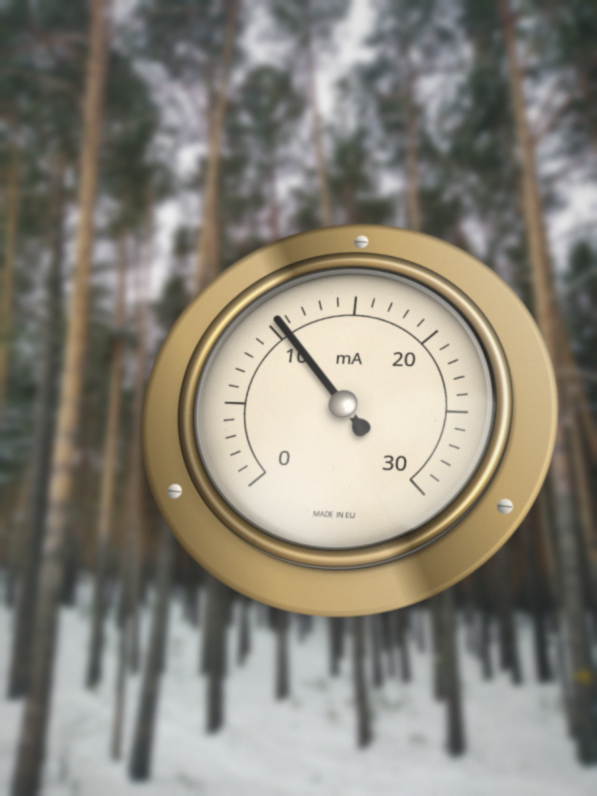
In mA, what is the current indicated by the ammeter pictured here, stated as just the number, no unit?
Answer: 10.5
